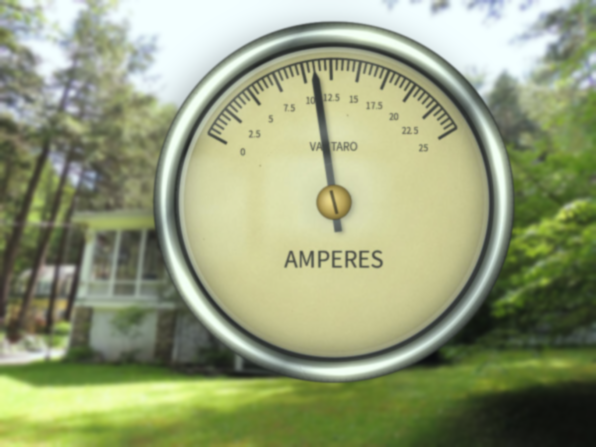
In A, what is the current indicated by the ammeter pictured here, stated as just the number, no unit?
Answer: 11
